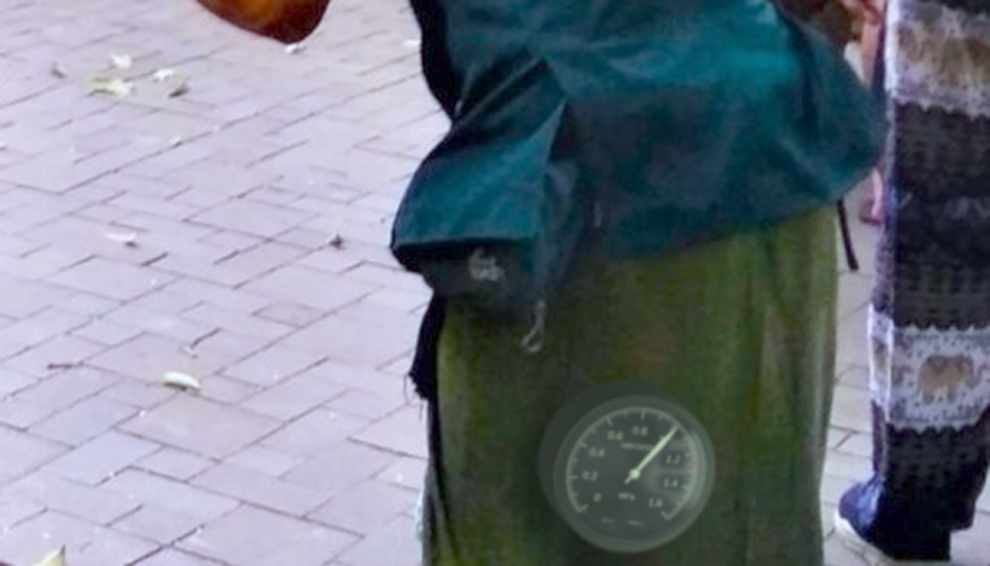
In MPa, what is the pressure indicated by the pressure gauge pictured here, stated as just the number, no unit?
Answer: 1
